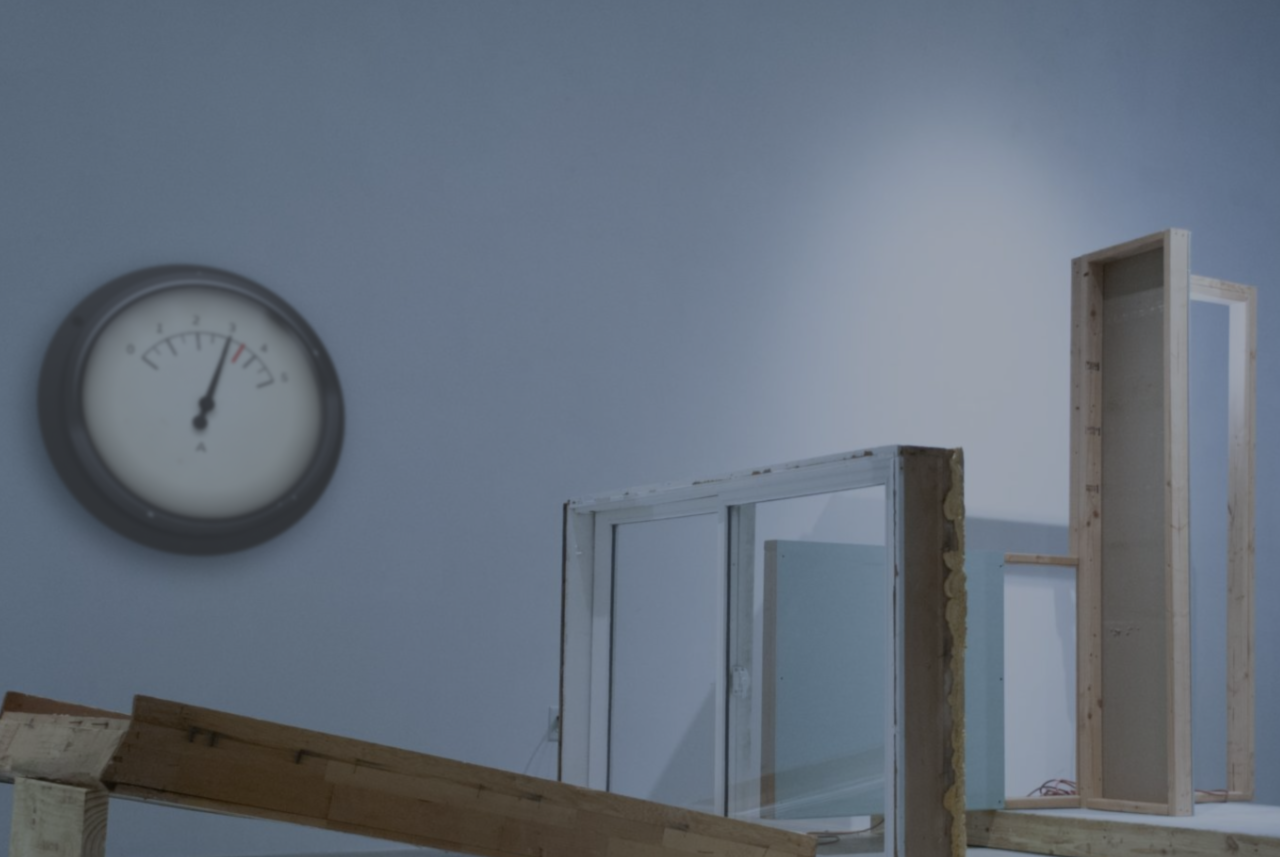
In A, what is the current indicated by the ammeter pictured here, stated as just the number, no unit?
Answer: 3
